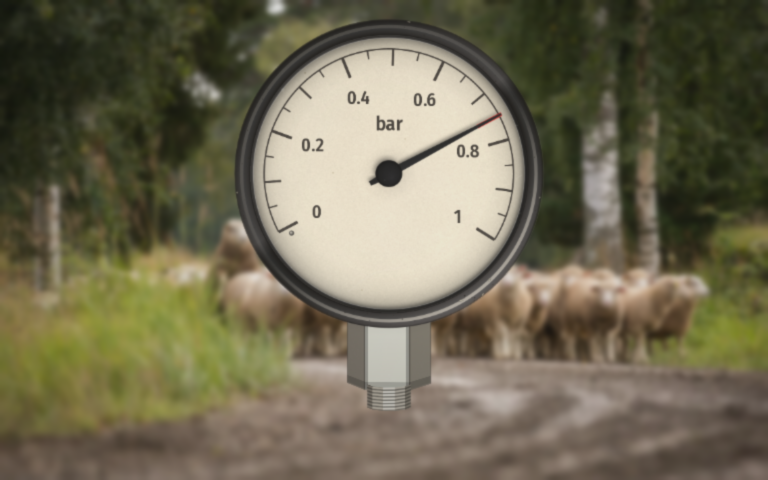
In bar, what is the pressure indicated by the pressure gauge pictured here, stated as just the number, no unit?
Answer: 0.75
